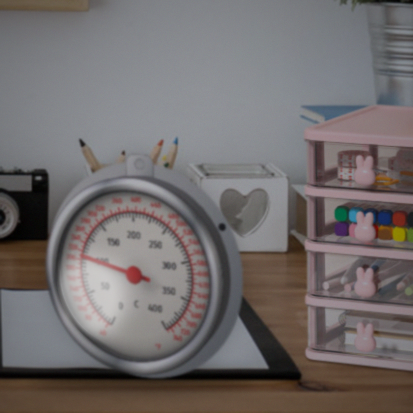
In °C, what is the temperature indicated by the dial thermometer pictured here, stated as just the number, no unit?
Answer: 100
